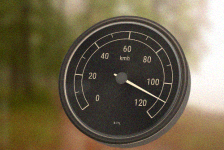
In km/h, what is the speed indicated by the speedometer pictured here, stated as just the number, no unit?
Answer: 110
